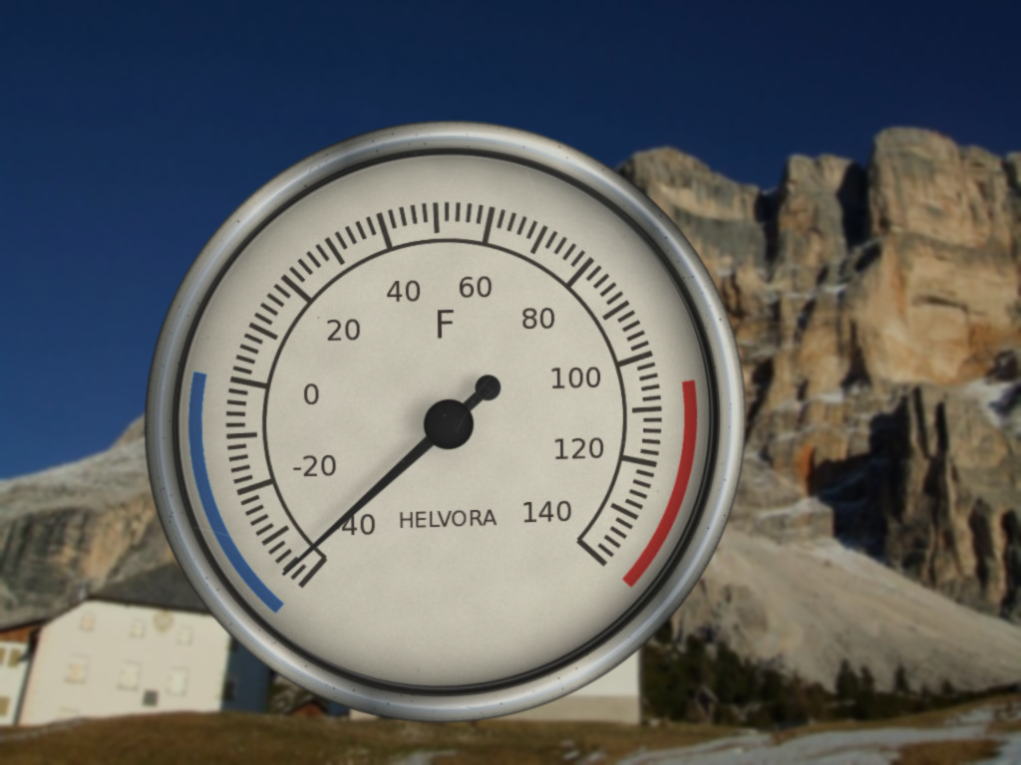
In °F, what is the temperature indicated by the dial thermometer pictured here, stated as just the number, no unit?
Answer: -36
